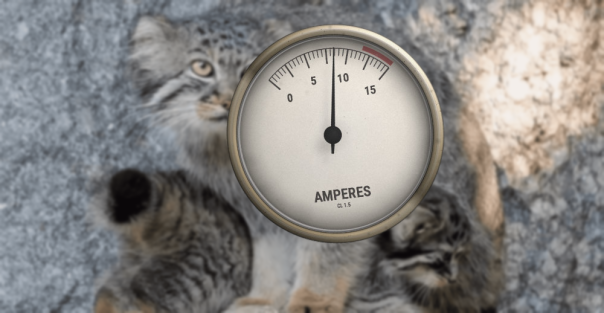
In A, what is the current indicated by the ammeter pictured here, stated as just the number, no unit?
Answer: 8.5
